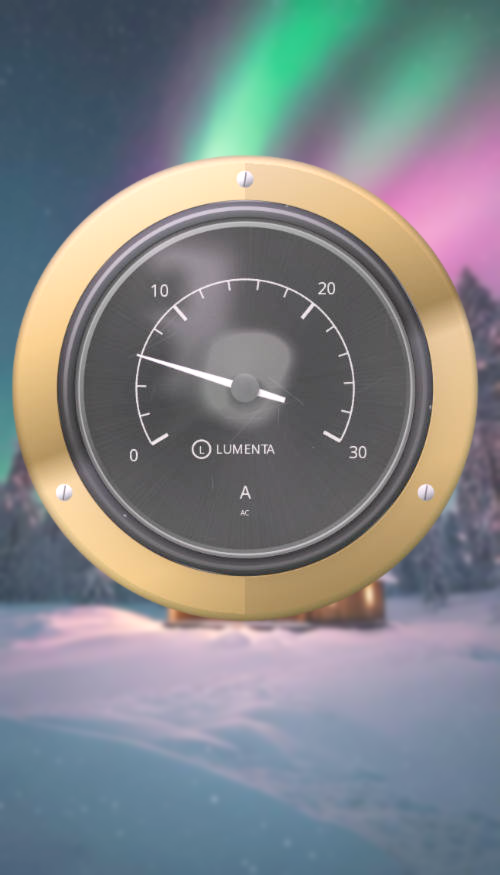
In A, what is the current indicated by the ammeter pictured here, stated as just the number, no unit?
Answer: 6
